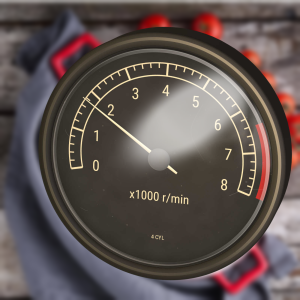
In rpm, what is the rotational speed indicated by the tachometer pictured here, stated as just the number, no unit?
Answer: 1800
